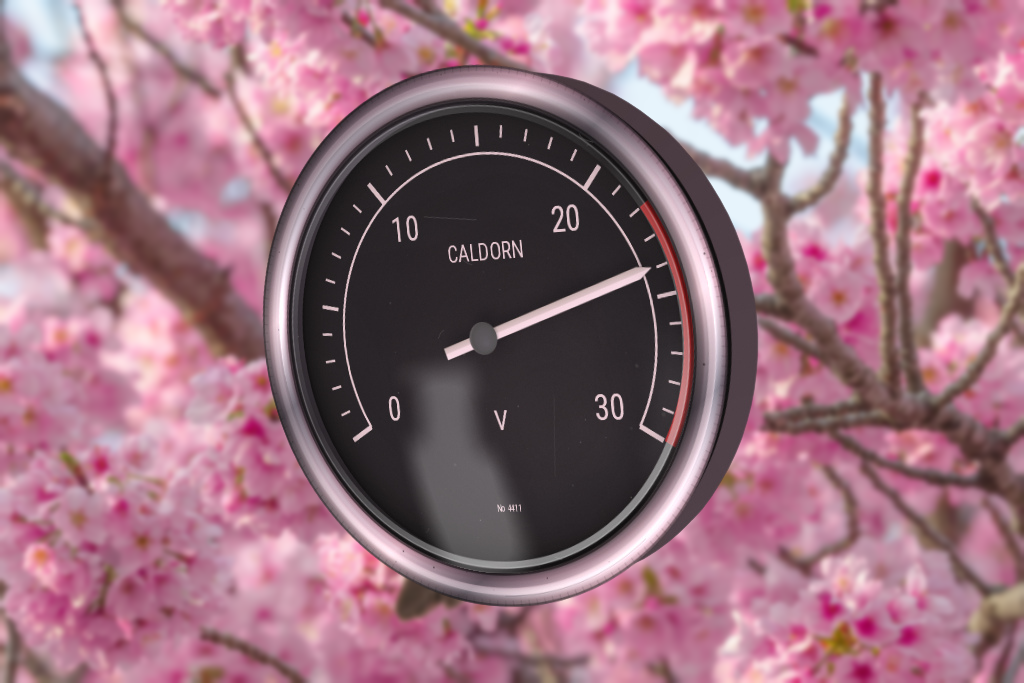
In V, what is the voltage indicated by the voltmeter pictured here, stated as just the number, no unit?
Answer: 24
